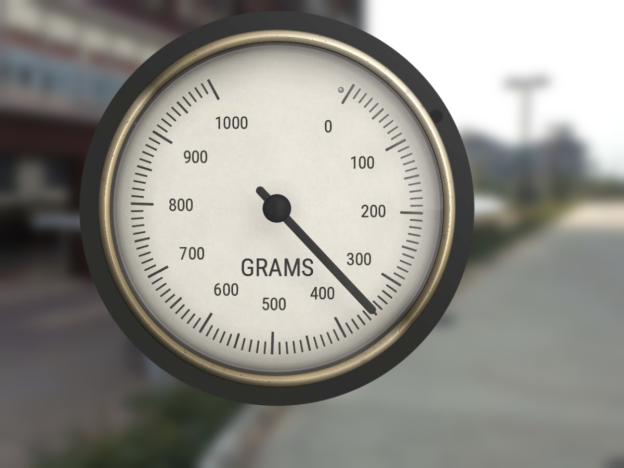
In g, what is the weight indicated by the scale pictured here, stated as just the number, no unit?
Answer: 350
